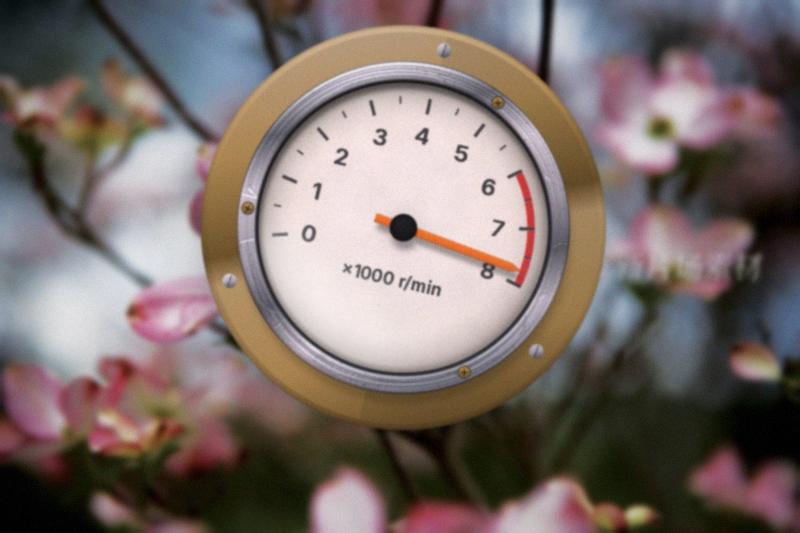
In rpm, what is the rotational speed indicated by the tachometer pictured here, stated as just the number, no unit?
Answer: 7750
